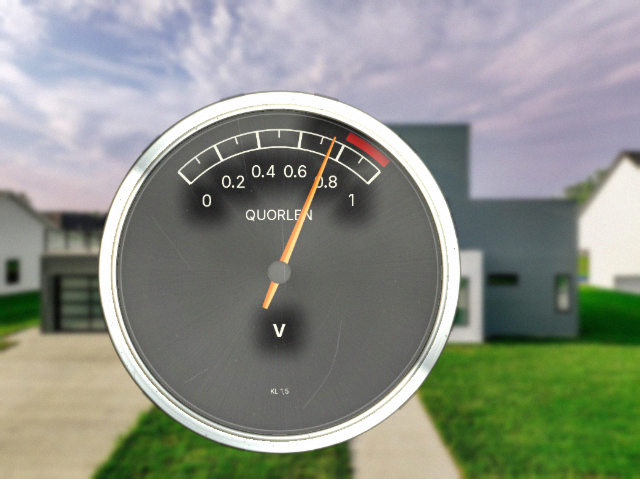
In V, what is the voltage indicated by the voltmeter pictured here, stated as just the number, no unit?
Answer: 0.75
